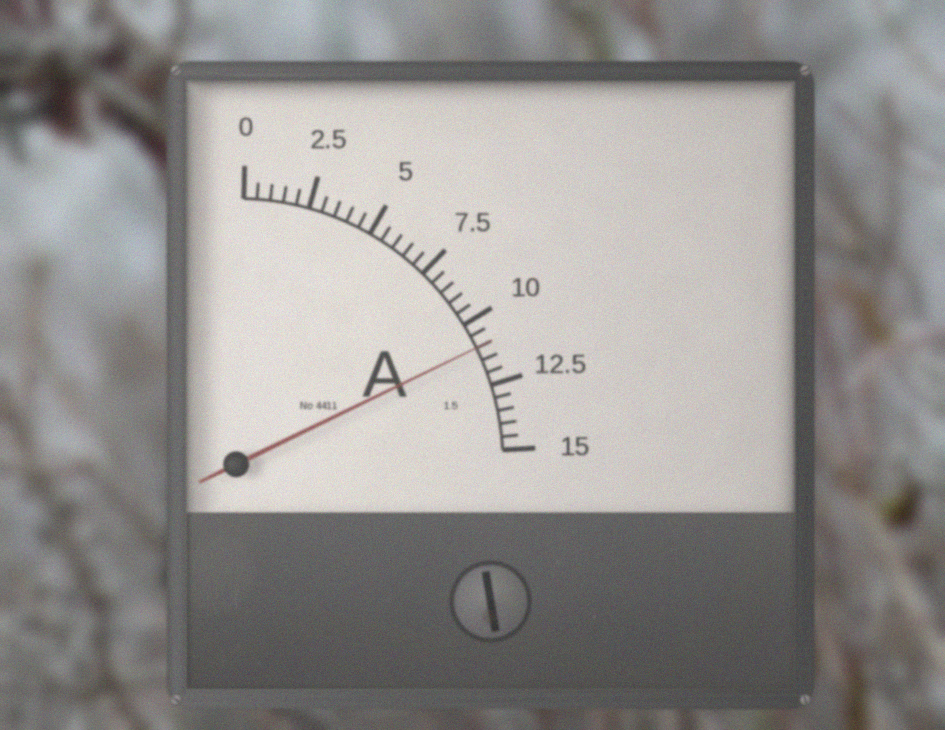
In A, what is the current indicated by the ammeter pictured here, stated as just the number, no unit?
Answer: 11
